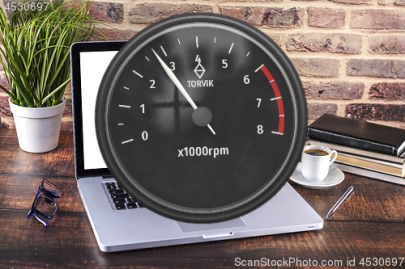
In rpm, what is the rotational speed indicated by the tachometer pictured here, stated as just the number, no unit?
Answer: 2750
